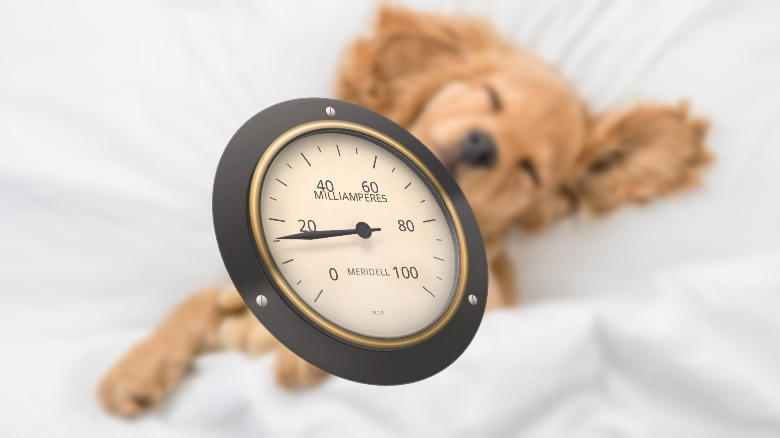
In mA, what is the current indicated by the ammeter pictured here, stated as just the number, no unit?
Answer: 15
